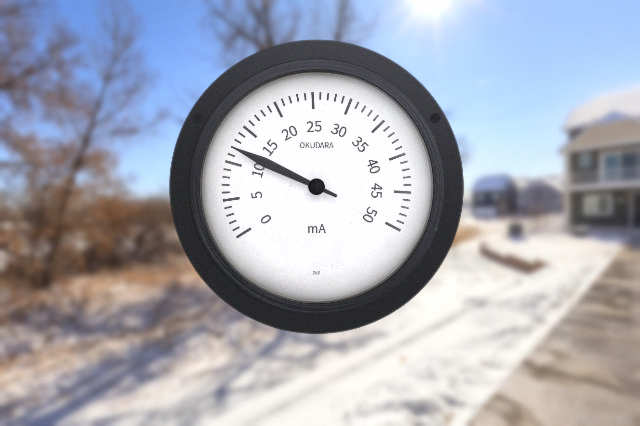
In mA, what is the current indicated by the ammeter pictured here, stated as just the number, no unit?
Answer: 12
